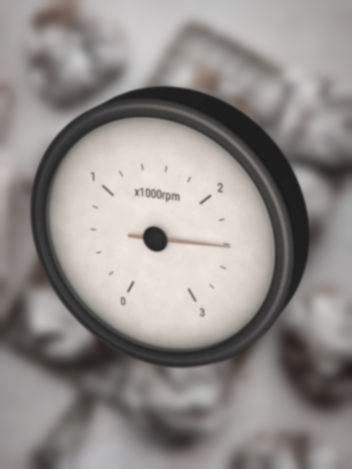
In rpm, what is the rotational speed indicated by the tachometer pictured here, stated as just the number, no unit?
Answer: 2400
